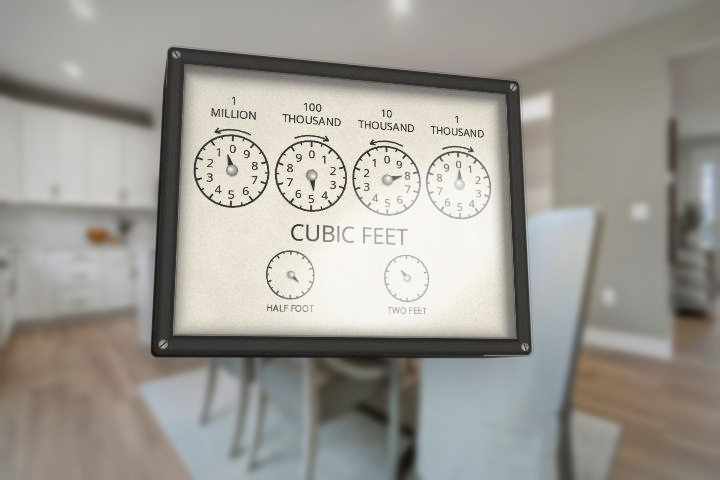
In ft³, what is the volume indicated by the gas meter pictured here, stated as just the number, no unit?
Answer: 48000
